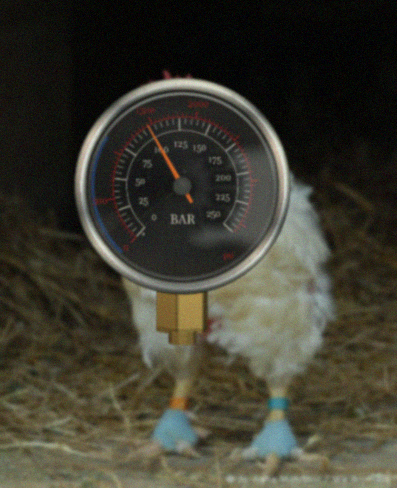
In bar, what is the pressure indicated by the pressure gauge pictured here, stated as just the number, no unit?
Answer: 100
